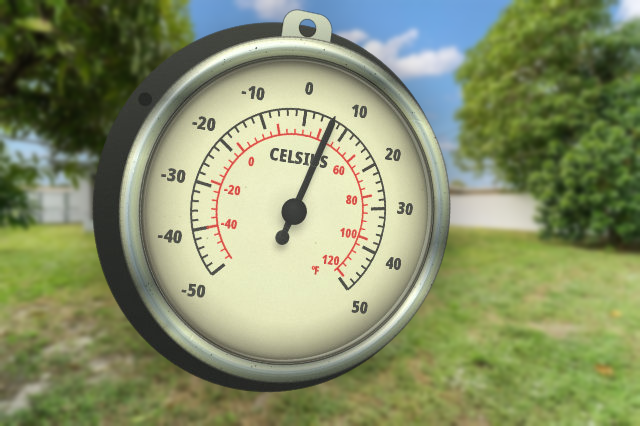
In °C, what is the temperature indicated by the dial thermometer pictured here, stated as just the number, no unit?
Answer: 6
